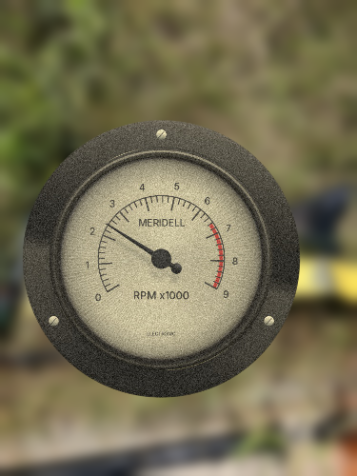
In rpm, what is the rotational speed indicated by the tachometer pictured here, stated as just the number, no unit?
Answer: 2400
